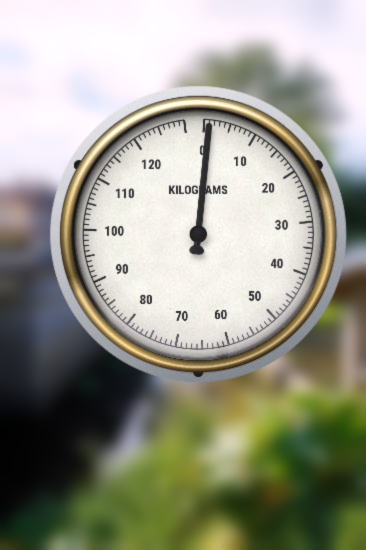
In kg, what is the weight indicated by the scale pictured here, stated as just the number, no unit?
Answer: 1
